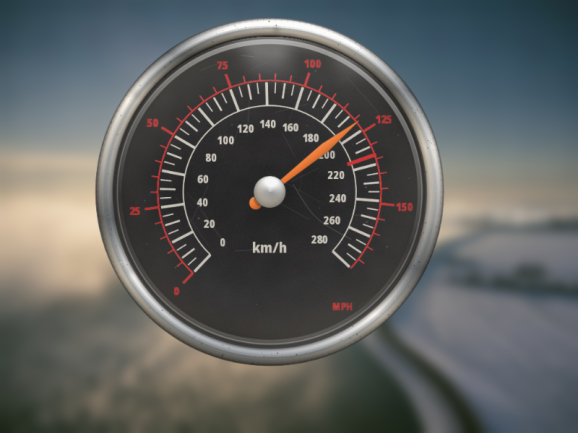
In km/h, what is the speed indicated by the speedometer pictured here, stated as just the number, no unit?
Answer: 195
